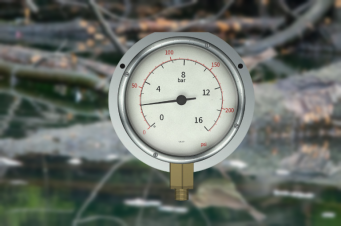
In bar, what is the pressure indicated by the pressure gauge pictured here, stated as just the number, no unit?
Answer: 2
